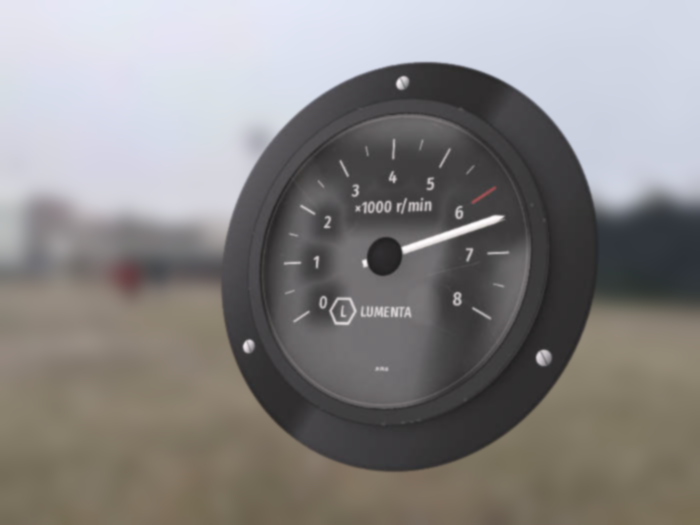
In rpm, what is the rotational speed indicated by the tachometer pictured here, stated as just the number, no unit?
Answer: 6500
